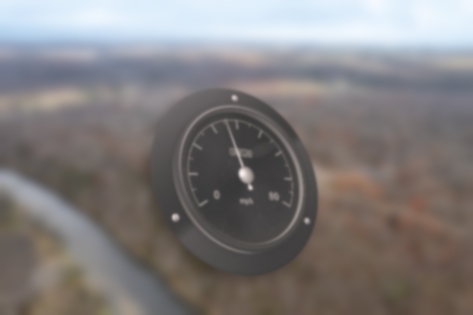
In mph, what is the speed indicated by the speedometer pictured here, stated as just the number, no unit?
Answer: 35
